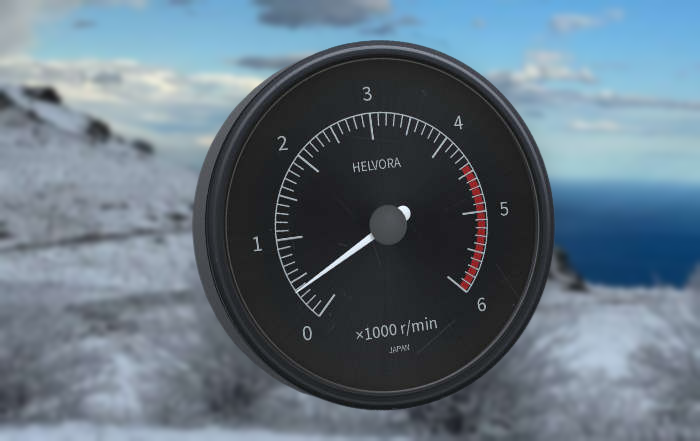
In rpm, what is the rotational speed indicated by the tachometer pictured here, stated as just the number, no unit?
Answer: 400
